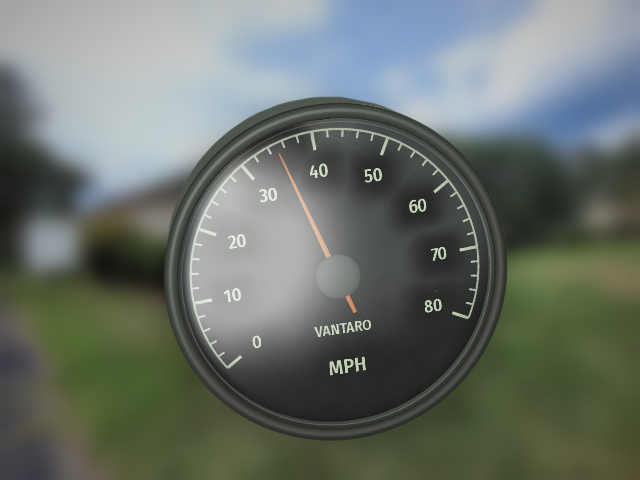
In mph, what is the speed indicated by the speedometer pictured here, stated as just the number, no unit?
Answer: 35
